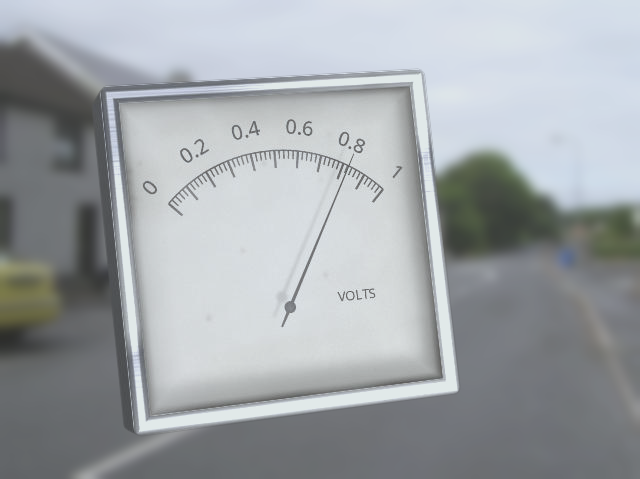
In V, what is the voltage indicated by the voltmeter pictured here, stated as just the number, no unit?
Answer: 0.82
